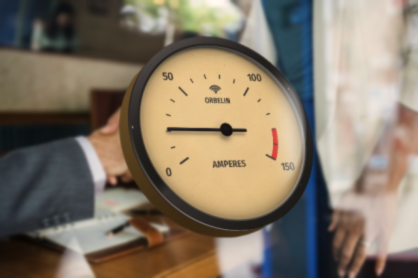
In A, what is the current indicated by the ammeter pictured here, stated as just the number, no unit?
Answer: 20
